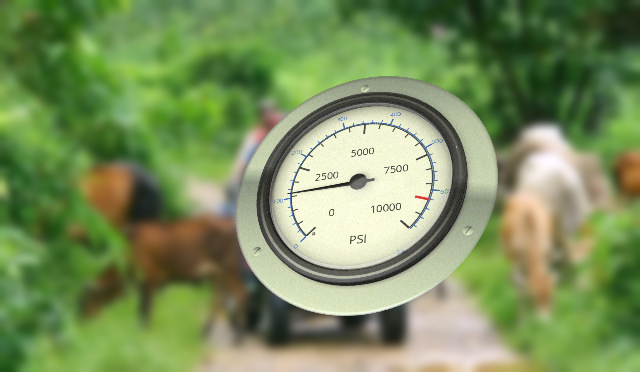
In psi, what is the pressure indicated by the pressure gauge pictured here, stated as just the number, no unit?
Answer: 1500
